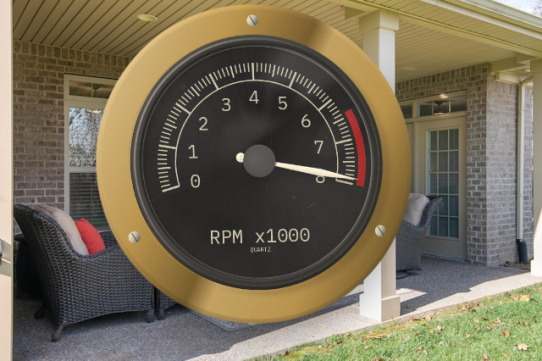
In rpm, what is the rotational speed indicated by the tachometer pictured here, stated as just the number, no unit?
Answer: 7900
